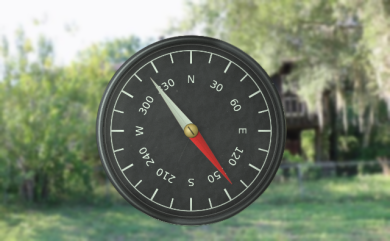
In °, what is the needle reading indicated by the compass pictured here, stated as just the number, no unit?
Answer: 142.5
